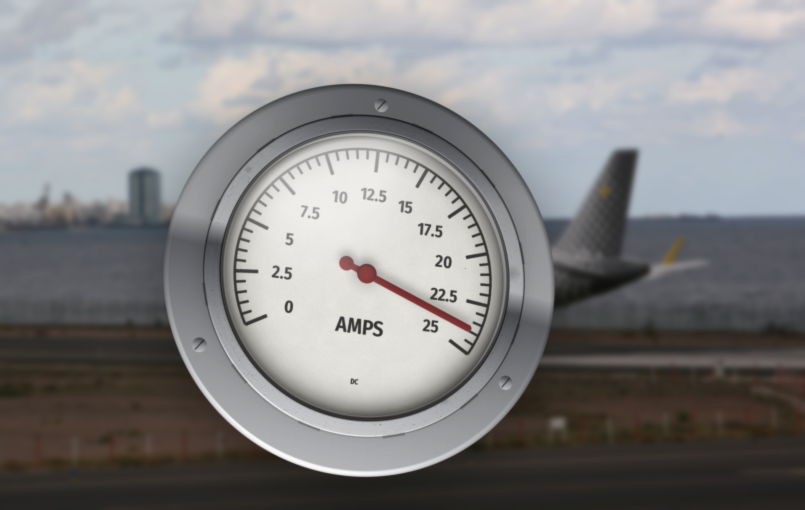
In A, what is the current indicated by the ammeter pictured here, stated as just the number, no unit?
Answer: 24
